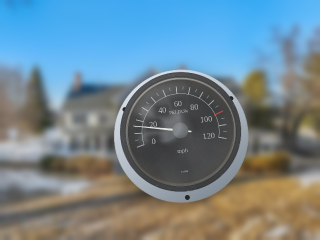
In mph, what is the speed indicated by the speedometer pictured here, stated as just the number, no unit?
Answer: 15
